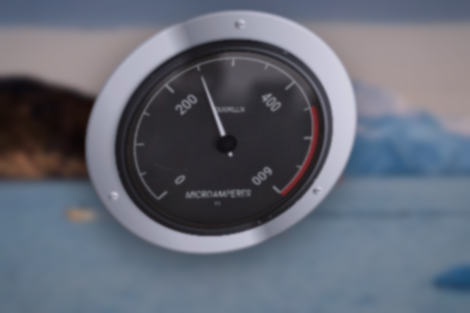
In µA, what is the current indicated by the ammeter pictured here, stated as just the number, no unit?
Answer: 250
